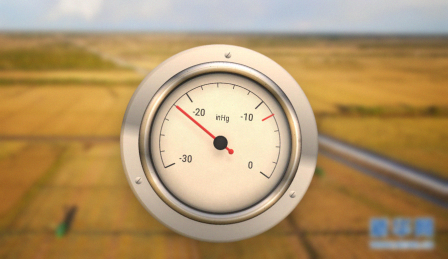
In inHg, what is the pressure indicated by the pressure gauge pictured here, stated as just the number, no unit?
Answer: -22
